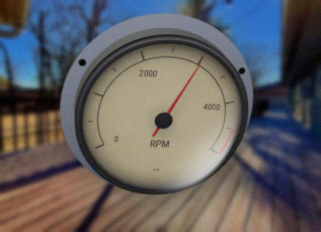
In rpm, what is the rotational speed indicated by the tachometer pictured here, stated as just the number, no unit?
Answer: 3000
